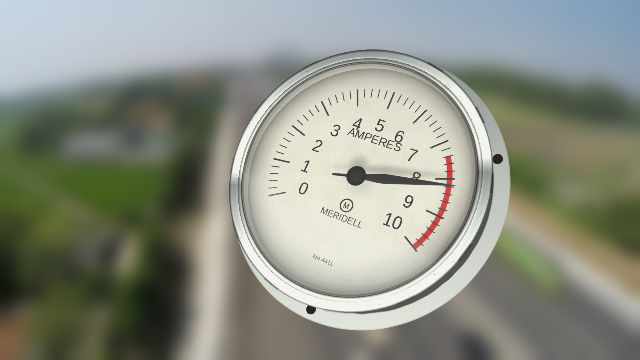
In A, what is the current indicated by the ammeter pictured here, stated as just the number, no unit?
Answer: 8.2
